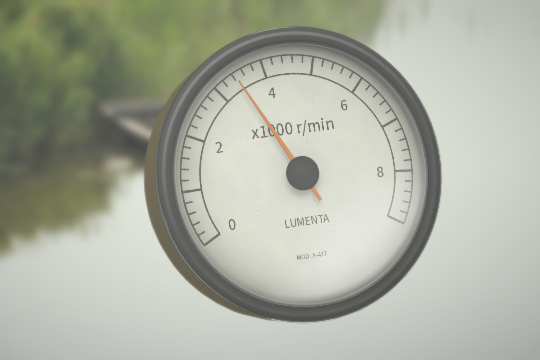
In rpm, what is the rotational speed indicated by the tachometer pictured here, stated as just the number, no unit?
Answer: 3400
